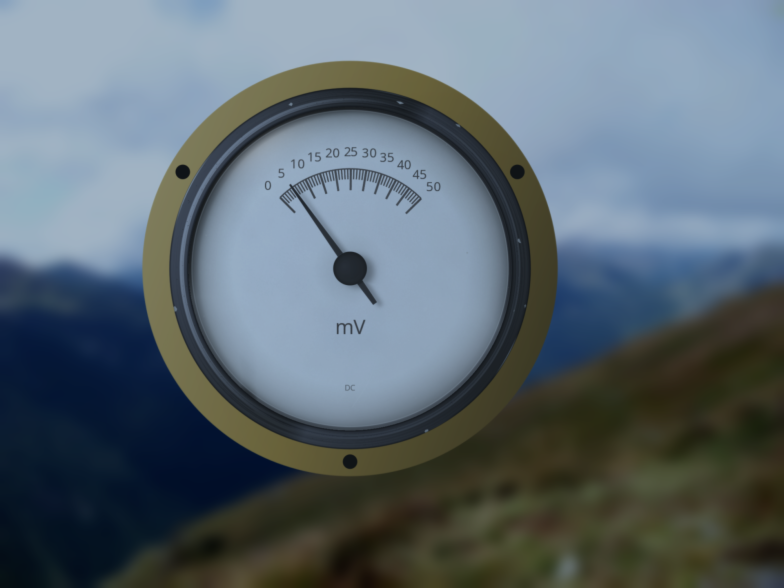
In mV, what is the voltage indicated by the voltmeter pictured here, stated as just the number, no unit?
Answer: 5
